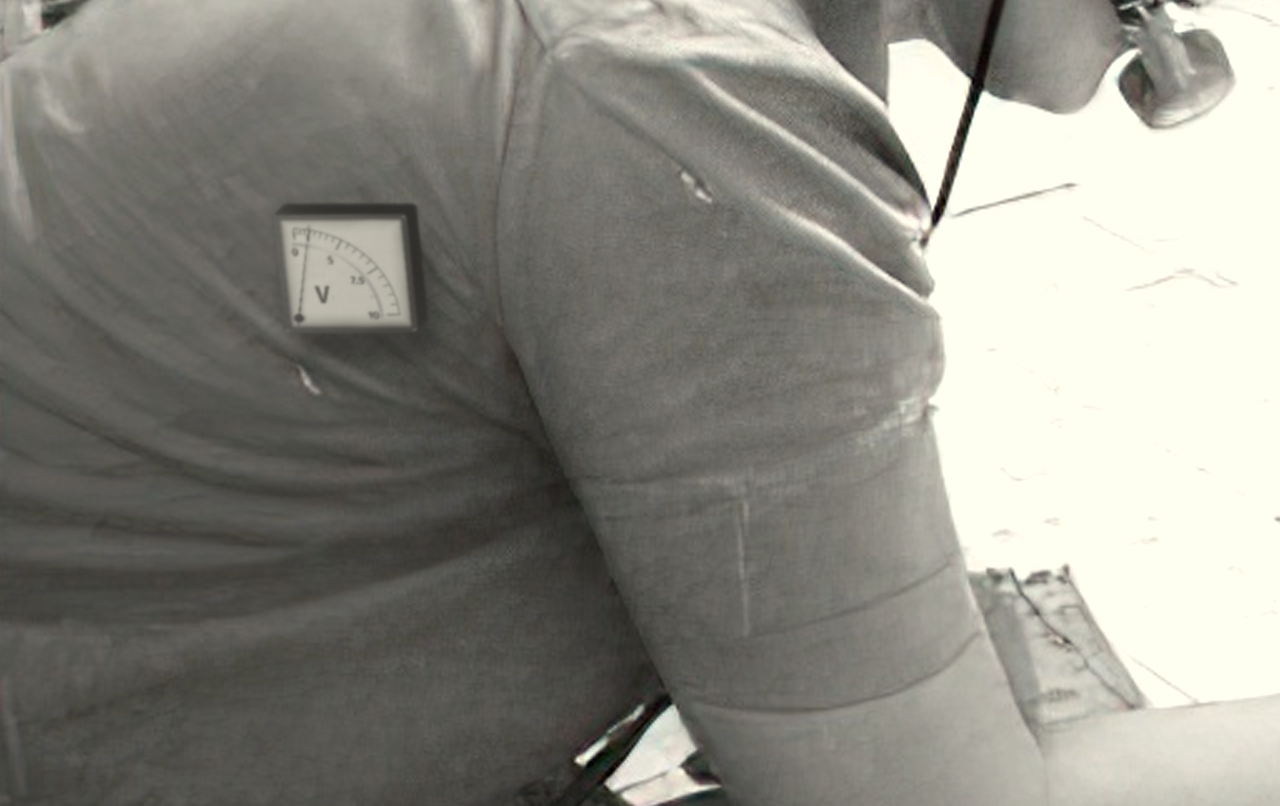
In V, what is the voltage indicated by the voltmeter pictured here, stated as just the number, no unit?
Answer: 2.5
